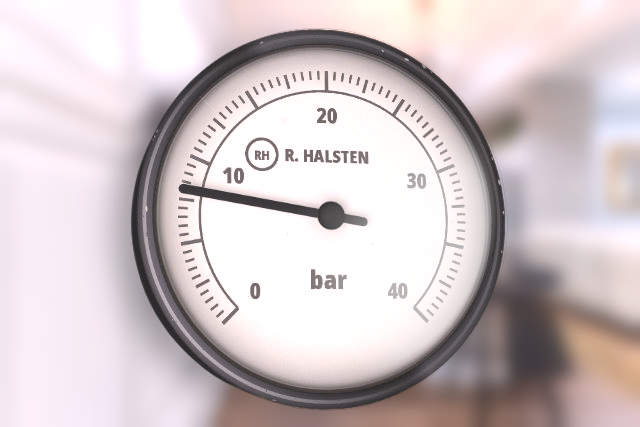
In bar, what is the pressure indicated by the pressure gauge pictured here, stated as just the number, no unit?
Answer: 8
